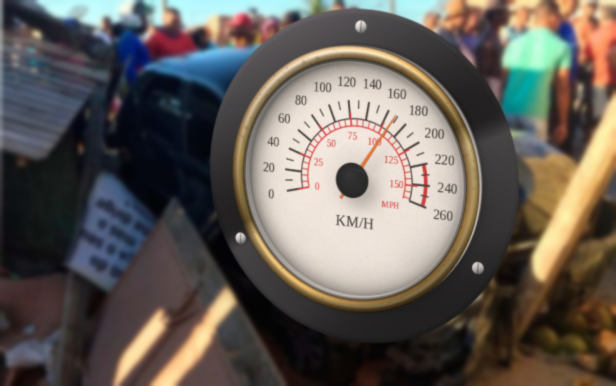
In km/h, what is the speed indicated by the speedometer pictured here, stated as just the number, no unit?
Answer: 170
